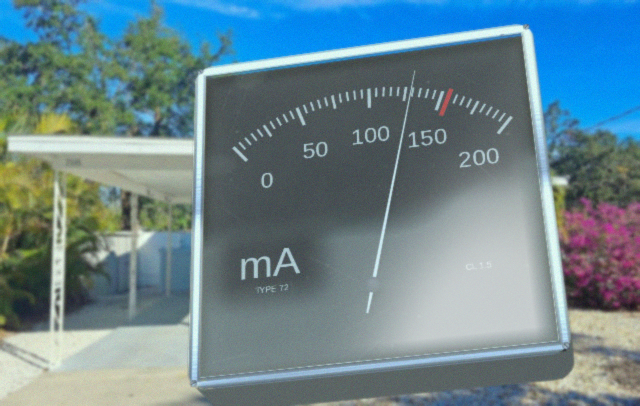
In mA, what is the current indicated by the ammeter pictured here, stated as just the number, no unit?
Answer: 130
